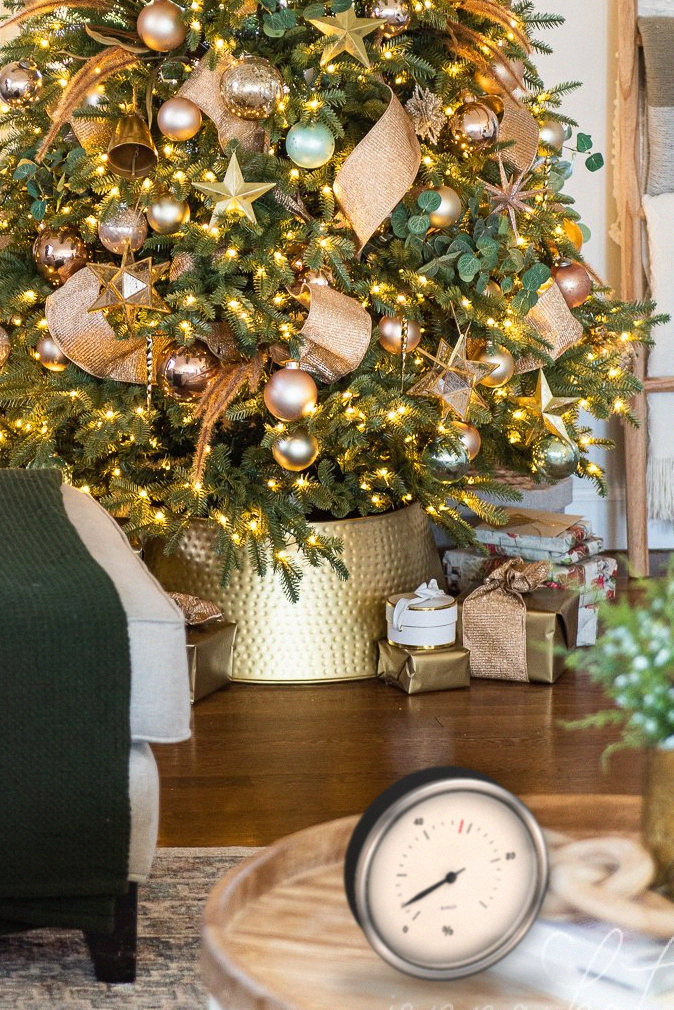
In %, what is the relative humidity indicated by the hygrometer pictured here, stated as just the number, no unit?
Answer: 8
